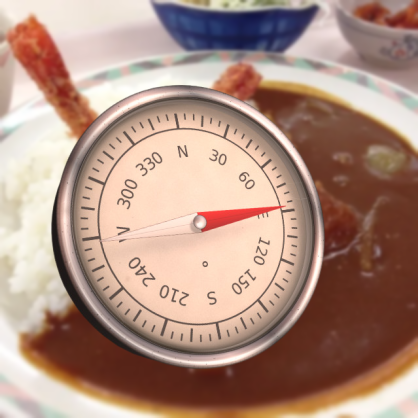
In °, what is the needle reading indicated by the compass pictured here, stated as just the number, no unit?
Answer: 87.5
